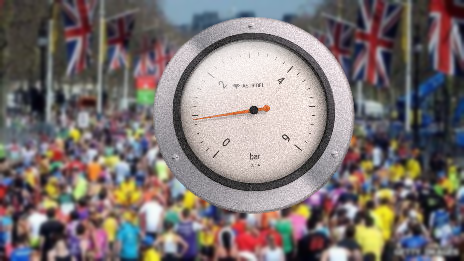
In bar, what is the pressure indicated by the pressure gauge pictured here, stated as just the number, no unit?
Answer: 0.9
